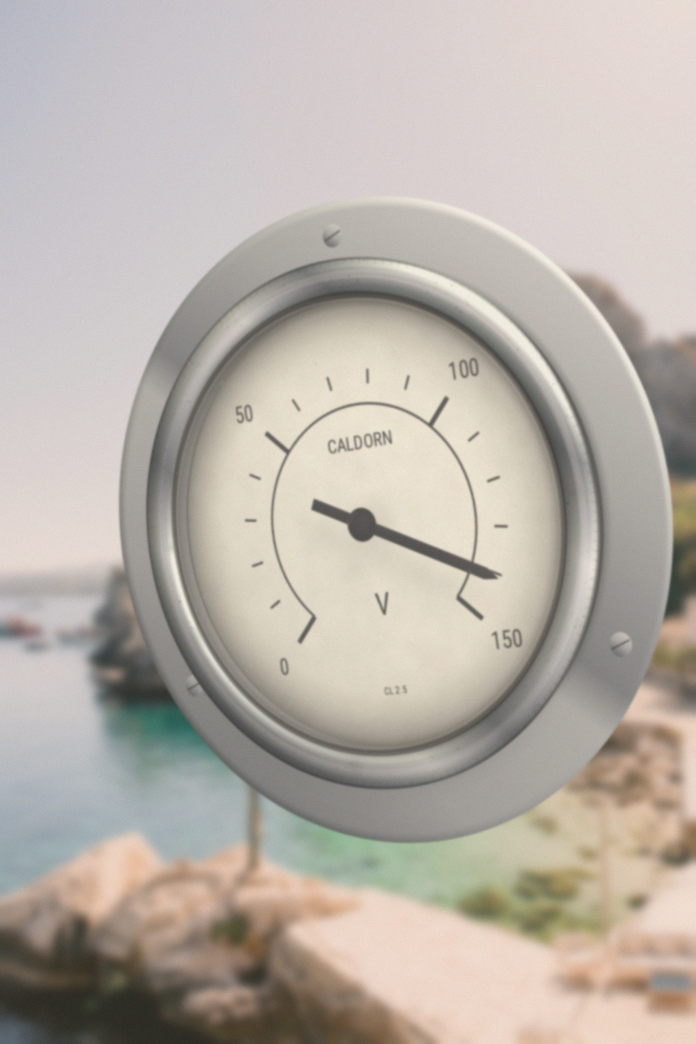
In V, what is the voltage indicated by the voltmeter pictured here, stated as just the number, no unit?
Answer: 140
